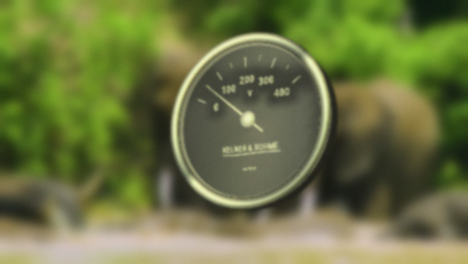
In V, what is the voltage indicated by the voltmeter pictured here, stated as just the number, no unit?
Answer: 50
